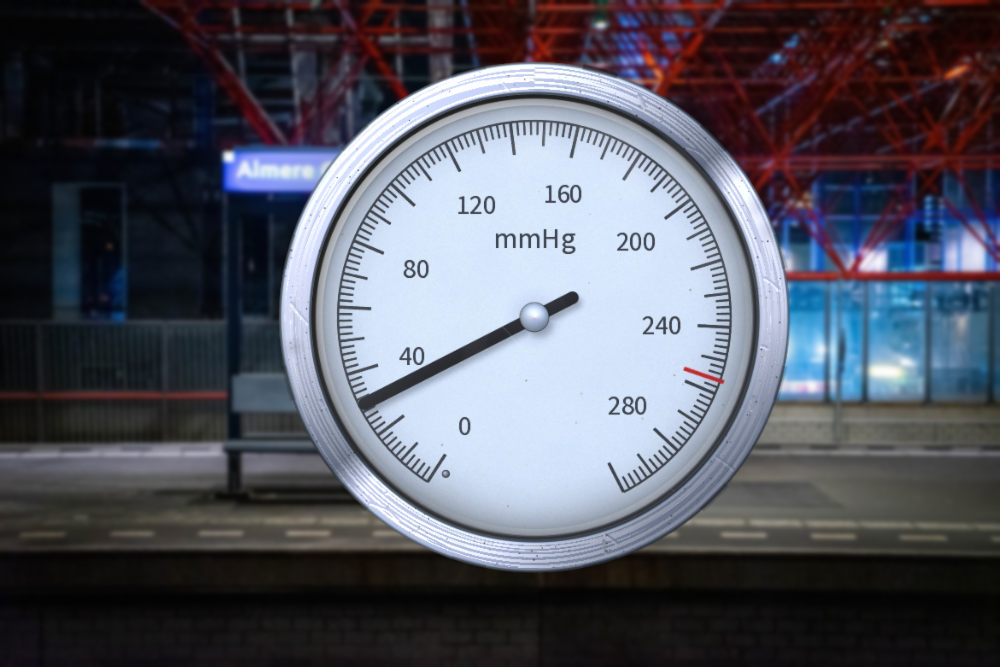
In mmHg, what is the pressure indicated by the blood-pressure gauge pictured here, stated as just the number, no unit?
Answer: 30
